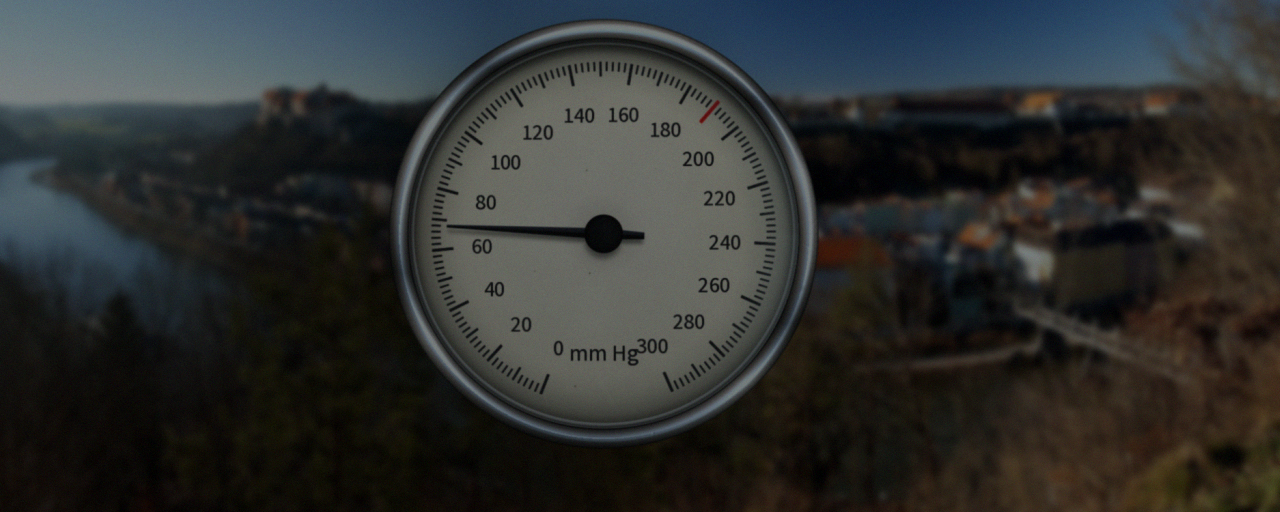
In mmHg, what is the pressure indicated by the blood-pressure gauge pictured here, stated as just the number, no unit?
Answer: 68
